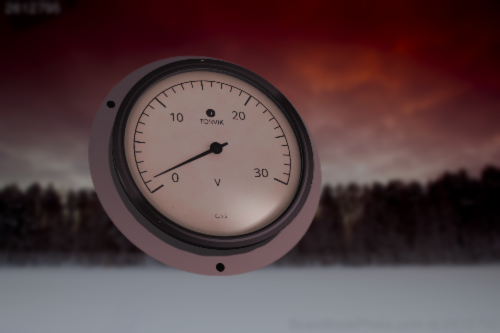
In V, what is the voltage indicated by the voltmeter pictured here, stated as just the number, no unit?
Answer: 1
